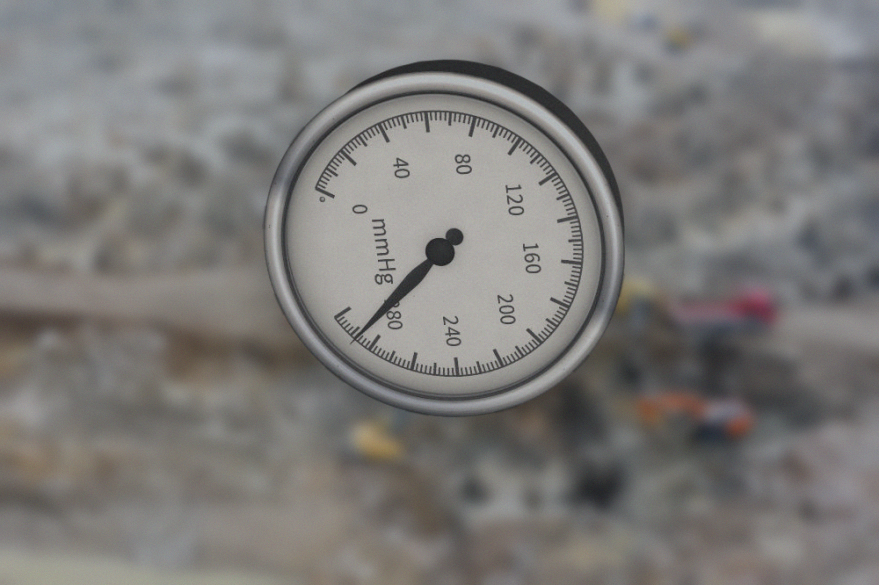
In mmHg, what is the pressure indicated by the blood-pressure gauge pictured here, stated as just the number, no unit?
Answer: 288
